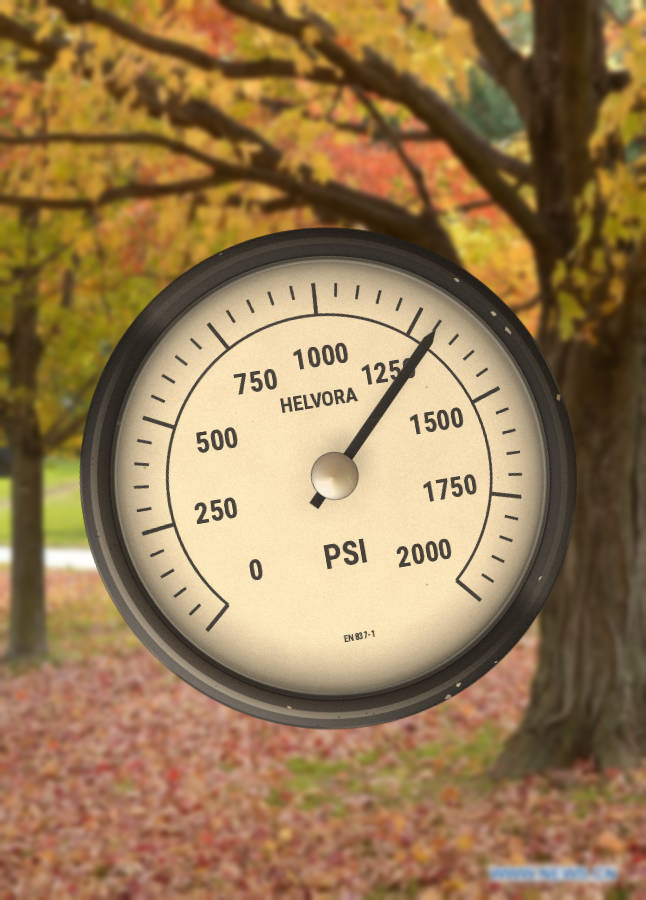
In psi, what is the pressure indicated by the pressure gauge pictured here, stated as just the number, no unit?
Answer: 1300
